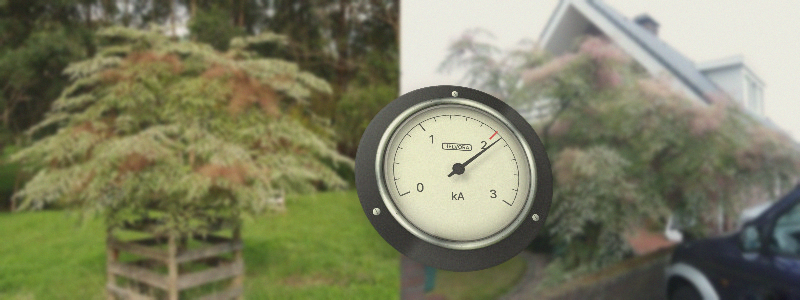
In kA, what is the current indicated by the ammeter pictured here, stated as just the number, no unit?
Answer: 2.1
